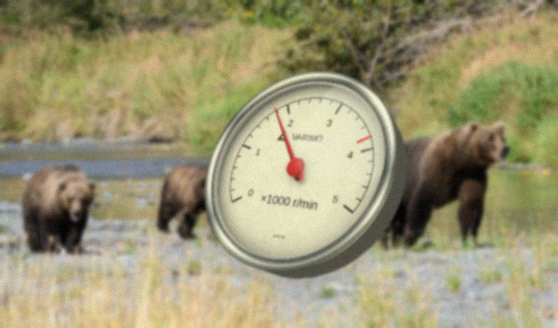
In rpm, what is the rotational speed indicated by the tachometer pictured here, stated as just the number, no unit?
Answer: 1800
